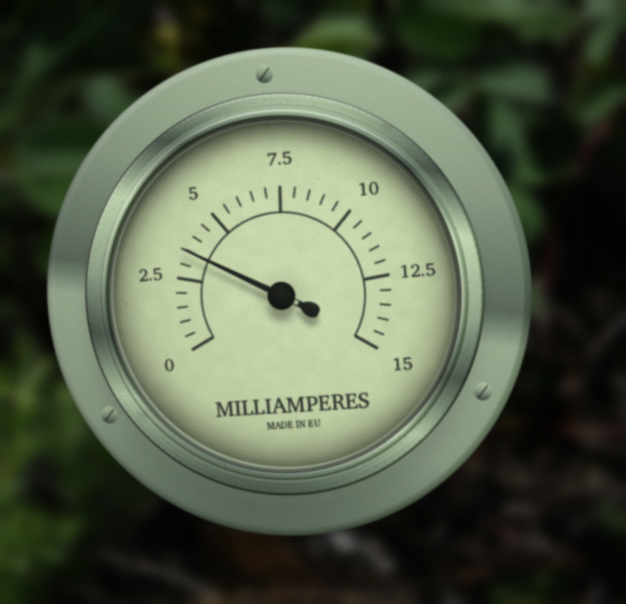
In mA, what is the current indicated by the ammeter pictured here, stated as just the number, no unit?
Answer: 3.5
